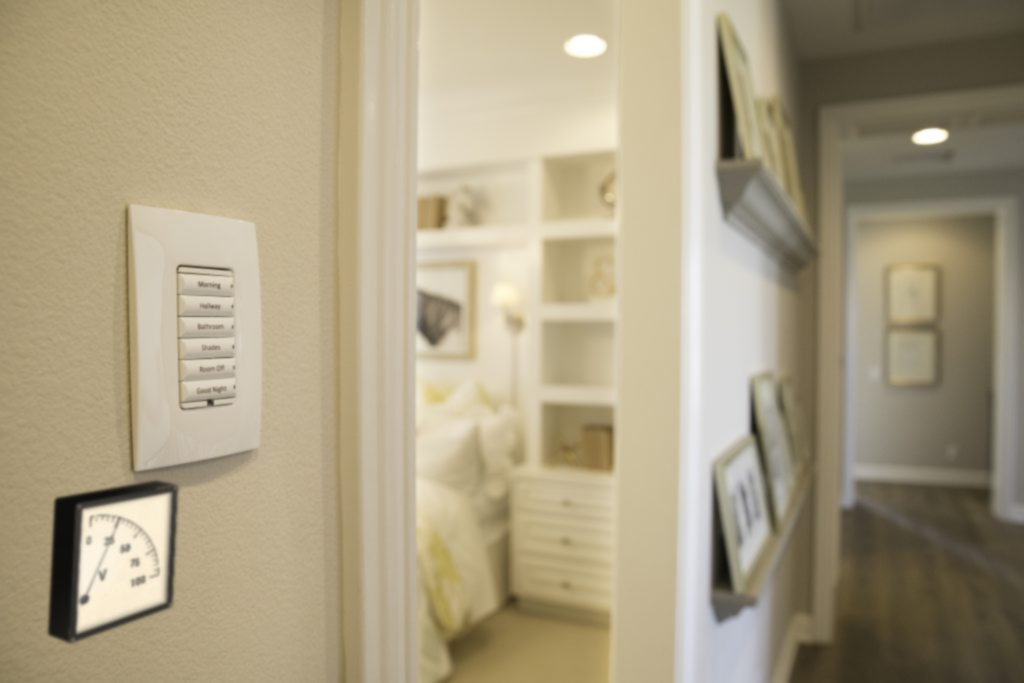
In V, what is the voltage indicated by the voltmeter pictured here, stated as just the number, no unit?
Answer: 25
